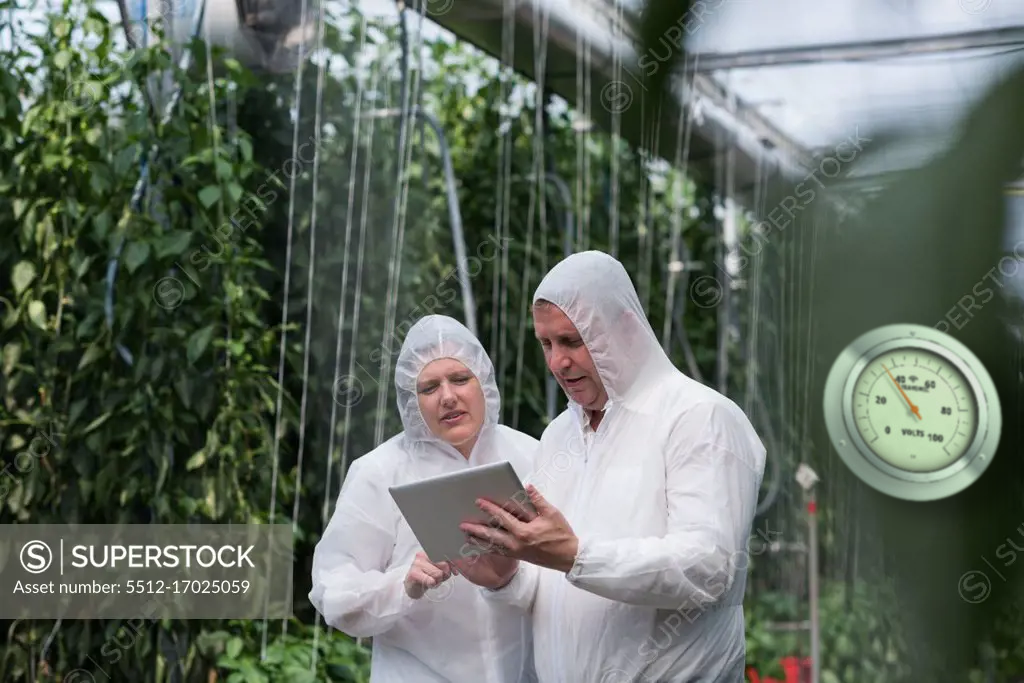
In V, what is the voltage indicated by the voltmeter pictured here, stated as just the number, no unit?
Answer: 35
